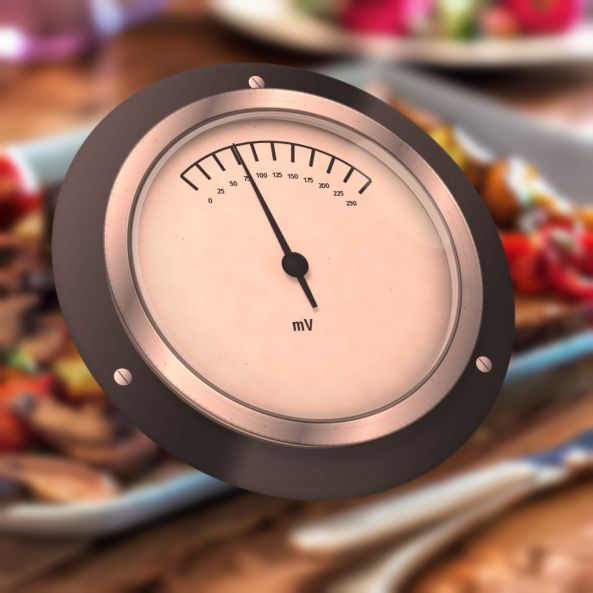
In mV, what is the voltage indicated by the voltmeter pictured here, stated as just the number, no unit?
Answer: 75
